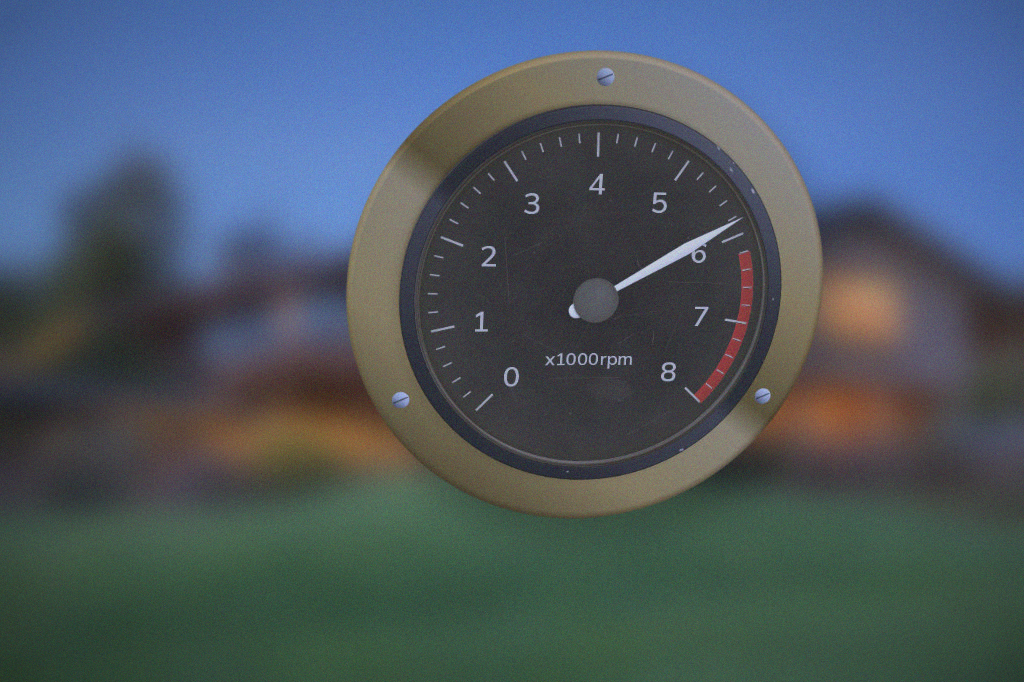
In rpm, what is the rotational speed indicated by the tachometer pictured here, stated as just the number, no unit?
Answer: 5800
